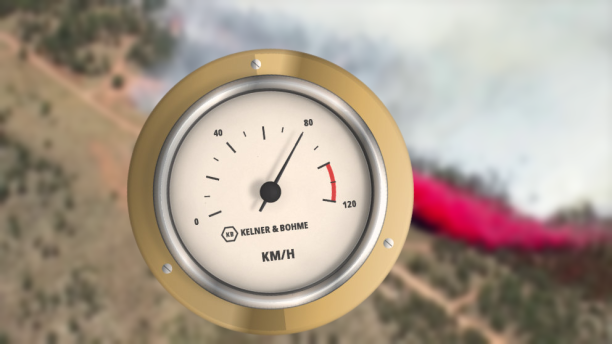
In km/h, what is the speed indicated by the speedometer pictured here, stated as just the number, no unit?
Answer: 80
